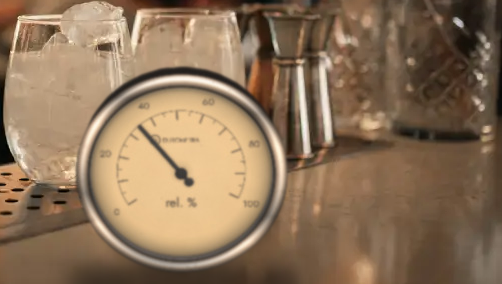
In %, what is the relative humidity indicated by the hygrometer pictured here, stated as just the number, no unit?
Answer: 35
